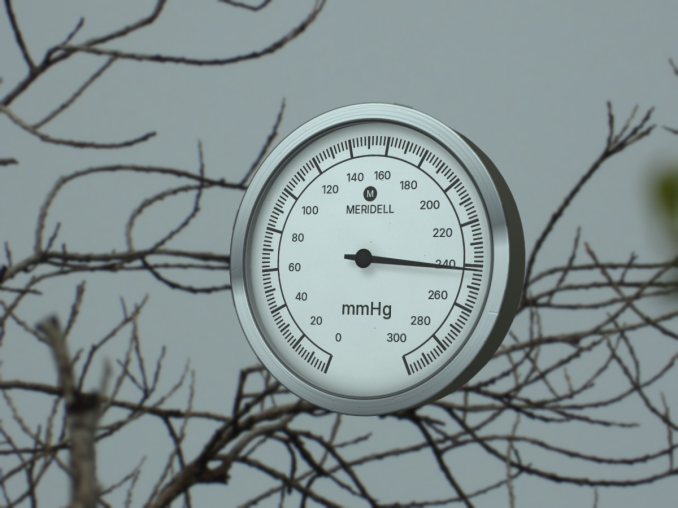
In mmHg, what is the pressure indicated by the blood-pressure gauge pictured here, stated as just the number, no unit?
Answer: 242
